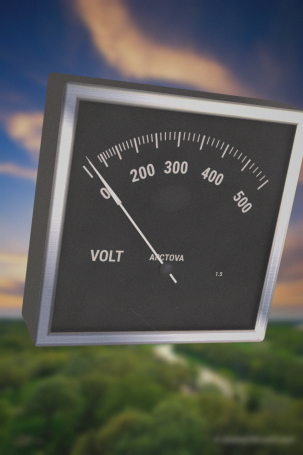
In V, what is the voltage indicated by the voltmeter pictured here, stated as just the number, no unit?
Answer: 50
